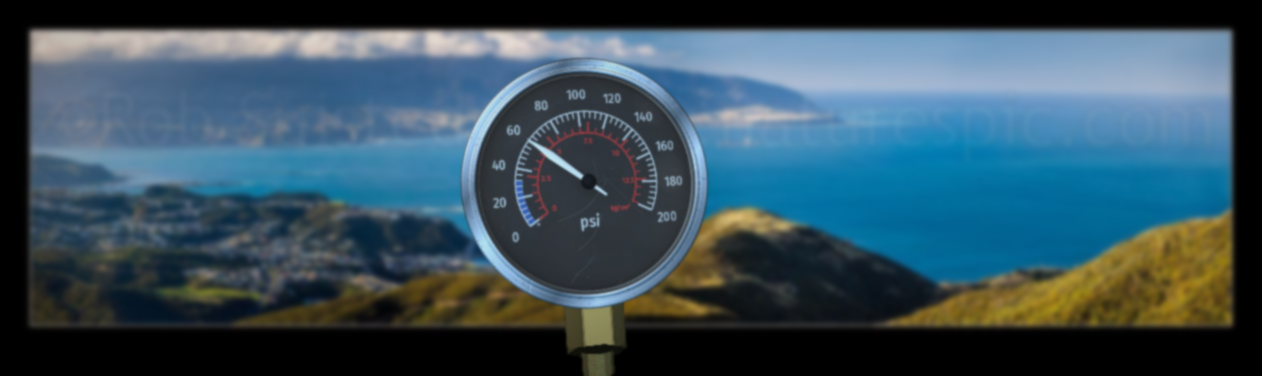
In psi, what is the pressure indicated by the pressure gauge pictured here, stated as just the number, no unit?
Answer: 60
